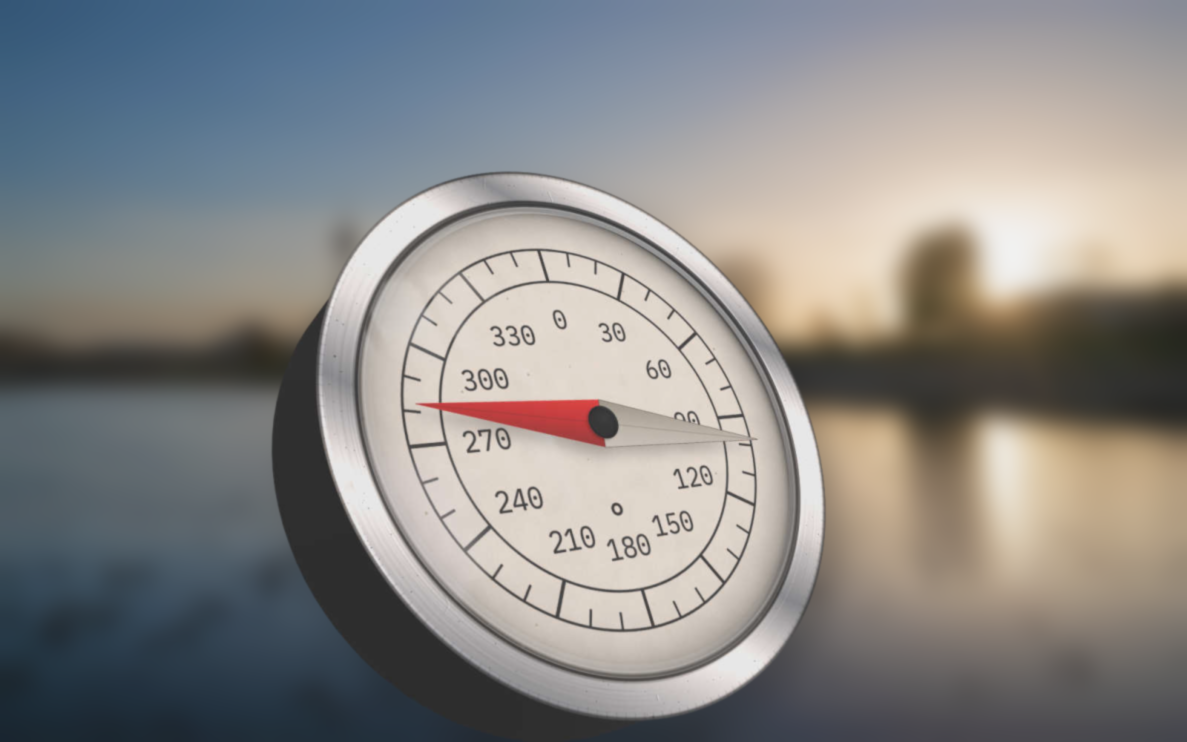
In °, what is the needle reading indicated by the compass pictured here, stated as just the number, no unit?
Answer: 280
